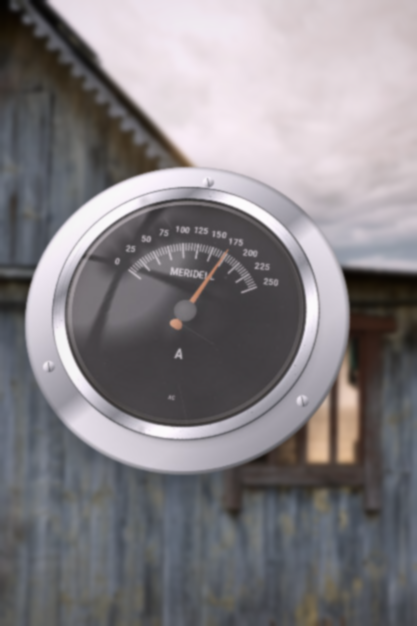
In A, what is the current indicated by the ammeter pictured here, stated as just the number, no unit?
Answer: 175
